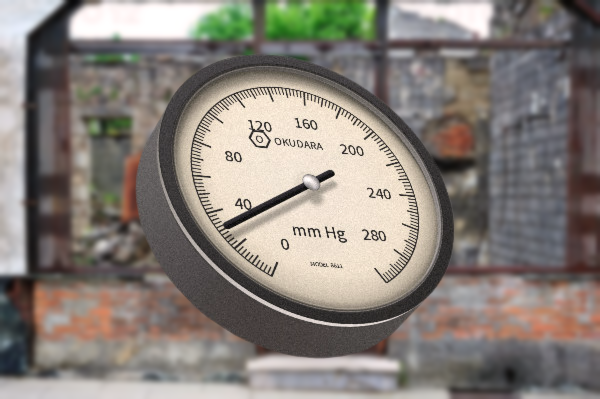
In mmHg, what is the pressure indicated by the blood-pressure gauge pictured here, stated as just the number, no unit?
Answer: 30
